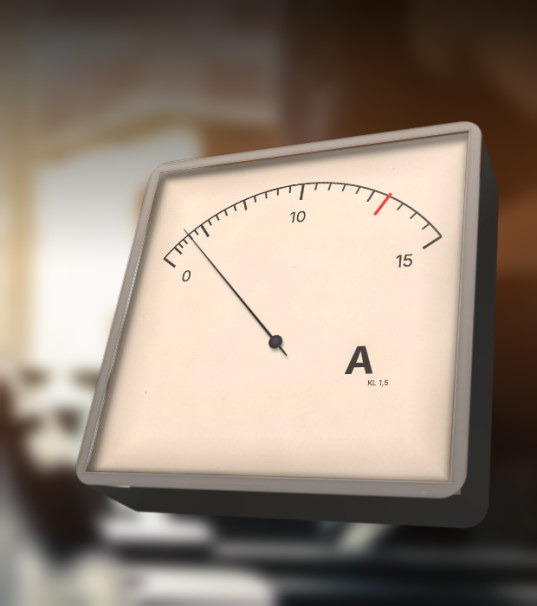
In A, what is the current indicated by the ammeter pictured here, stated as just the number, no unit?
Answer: 4
